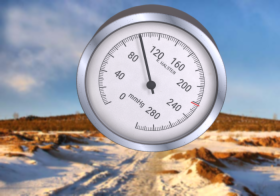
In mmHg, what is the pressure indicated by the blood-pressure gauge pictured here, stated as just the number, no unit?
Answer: 100
